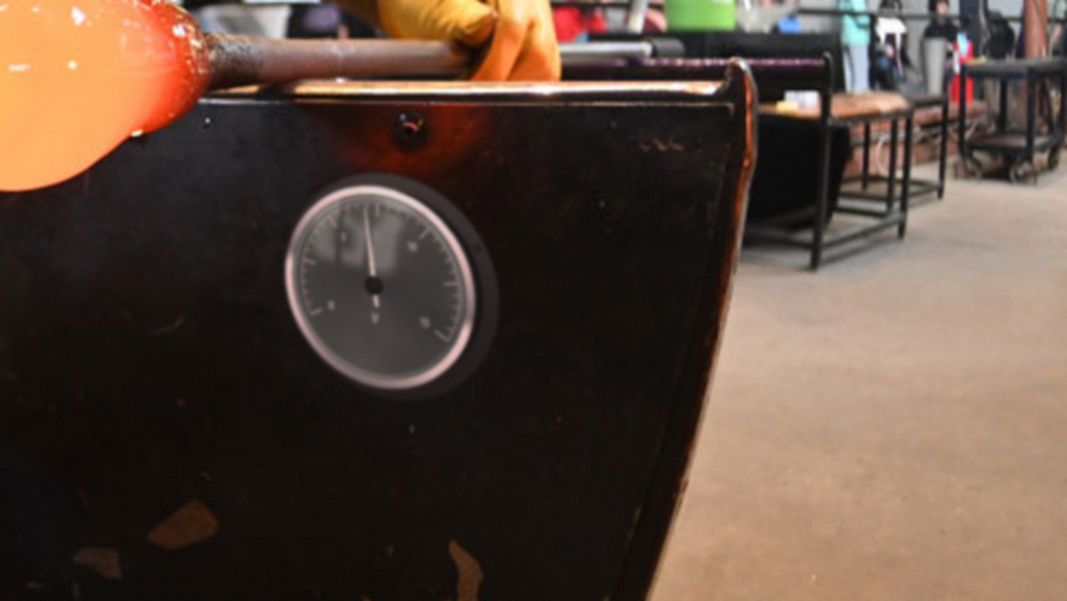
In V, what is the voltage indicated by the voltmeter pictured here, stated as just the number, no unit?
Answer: 7
